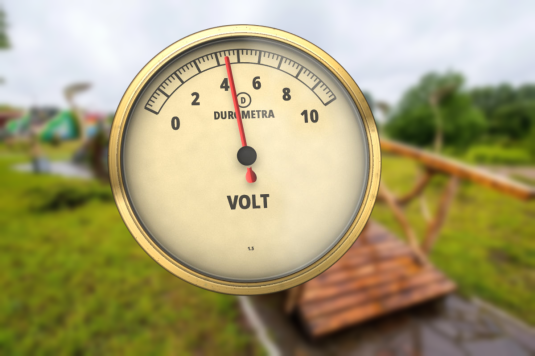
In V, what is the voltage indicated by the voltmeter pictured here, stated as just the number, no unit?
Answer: 4.4
